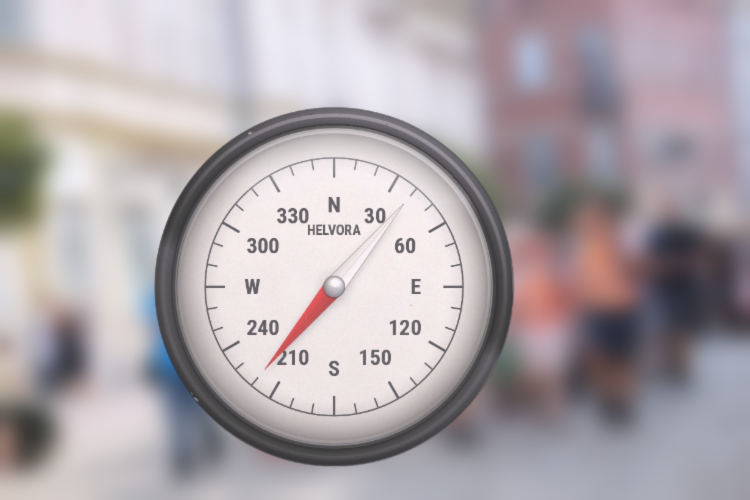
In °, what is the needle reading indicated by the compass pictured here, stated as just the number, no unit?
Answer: 220
